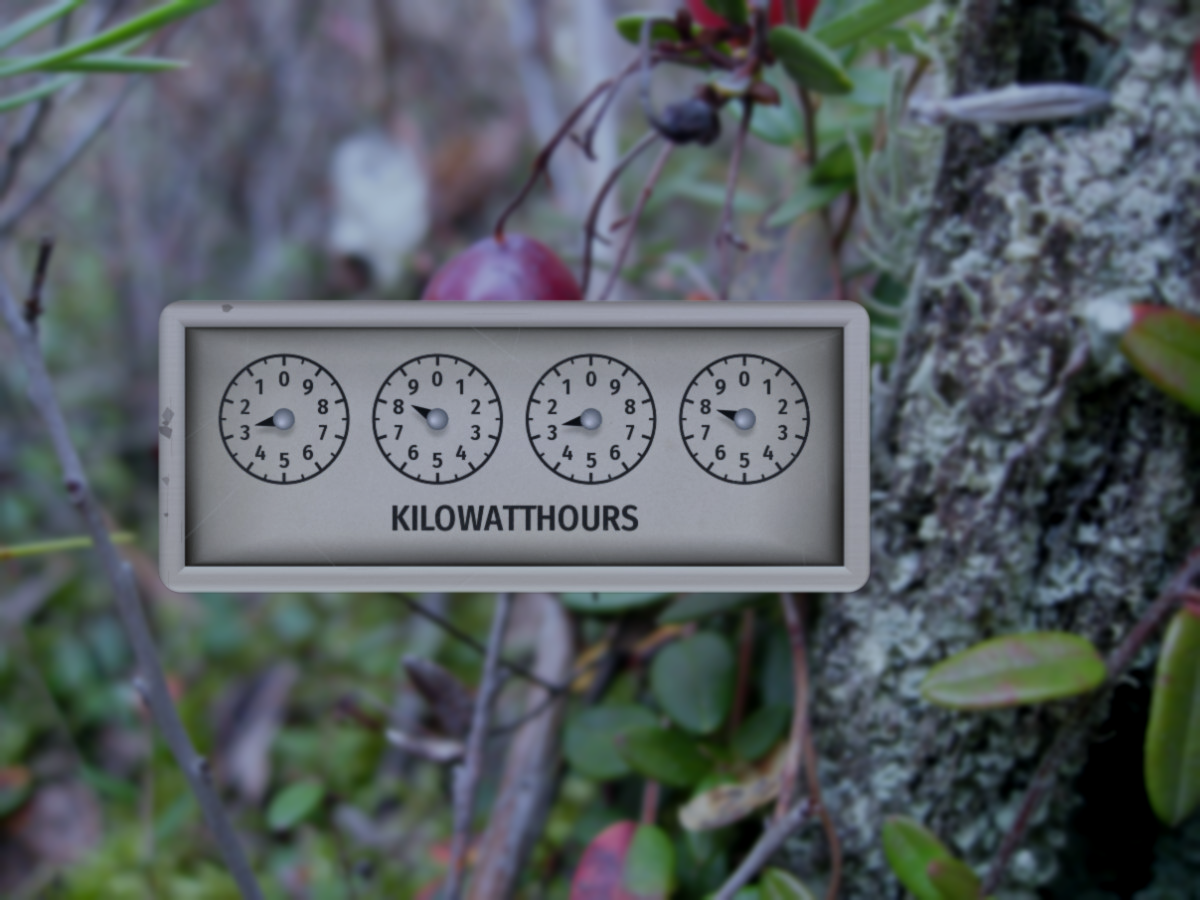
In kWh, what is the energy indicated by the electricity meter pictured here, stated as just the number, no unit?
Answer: 2828
